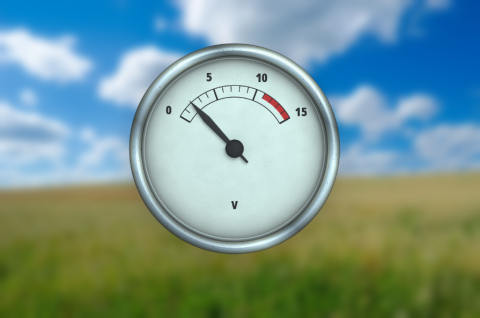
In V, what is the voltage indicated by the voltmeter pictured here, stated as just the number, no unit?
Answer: 2
